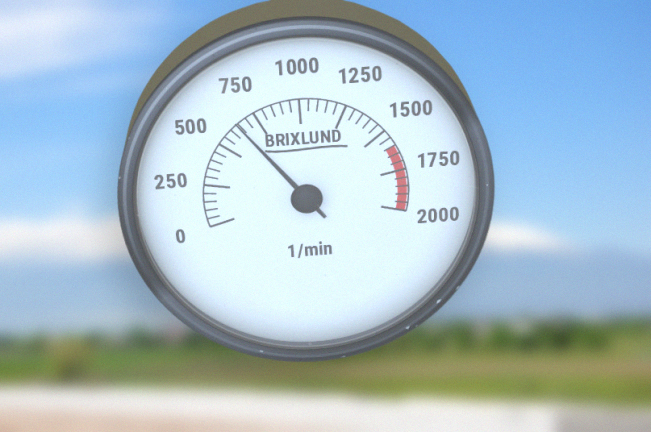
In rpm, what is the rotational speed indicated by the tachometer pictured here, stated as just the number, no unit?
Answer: 650
